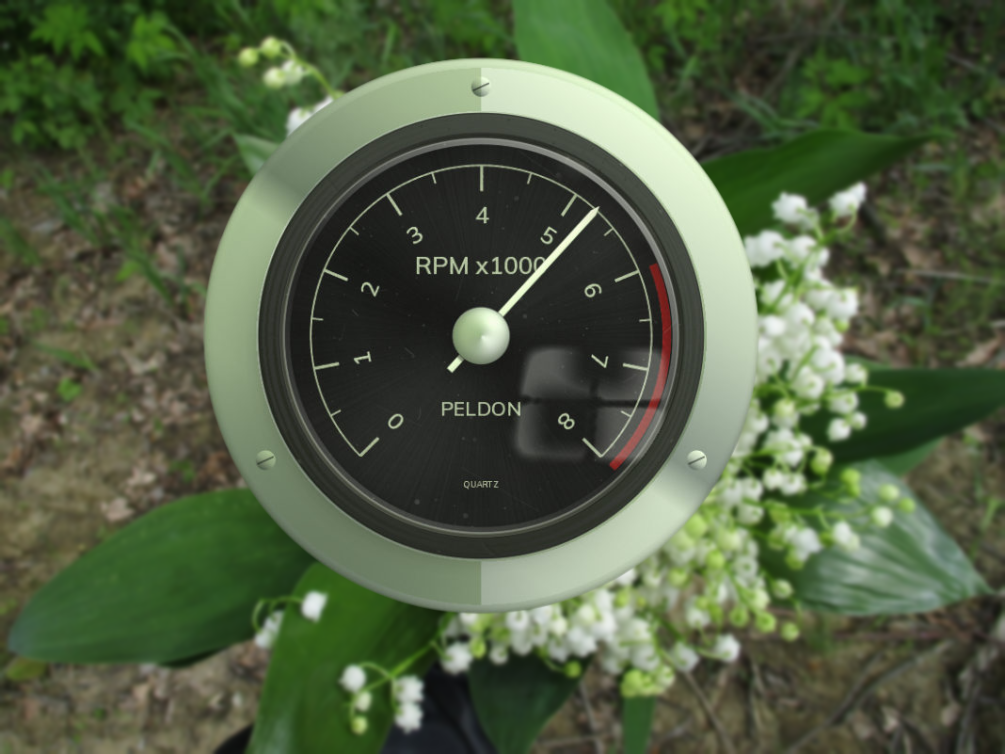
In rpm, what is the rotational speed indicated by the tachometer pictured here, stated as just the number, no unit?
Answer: 5250
